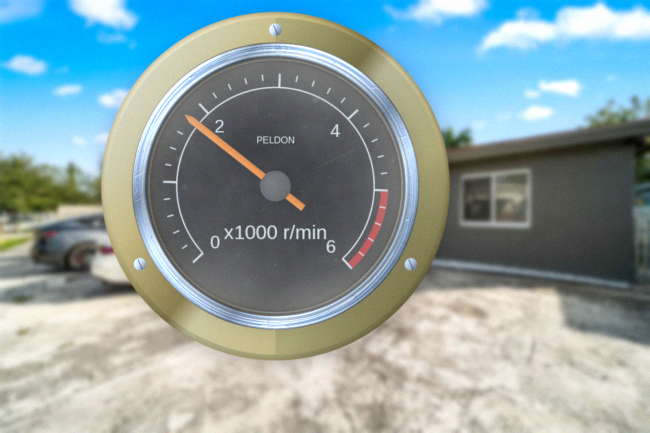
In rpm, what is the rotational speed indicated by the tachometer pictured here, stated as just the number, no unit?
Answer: 1800
